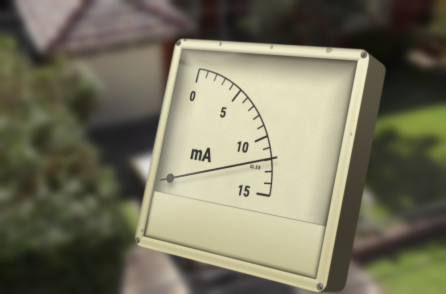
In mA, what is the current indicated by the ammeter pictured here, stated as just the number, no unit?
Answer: 12
